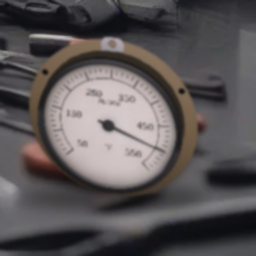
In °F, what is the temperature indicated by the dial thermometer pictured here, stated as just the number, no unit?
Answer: 500
